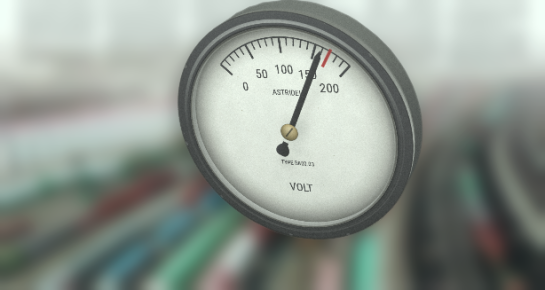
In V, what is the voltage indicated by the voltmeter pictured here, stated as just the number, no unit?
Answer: 160
